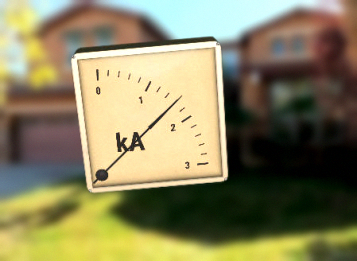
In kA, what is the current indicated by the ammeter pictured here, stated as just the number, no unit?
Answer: 1.6
